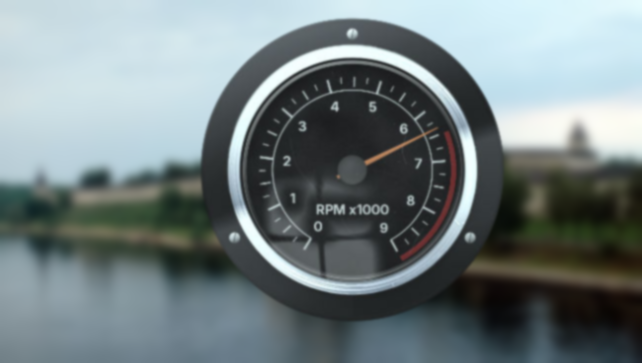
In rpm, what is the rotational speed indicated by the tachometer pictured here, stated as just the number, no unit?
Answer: 6375
